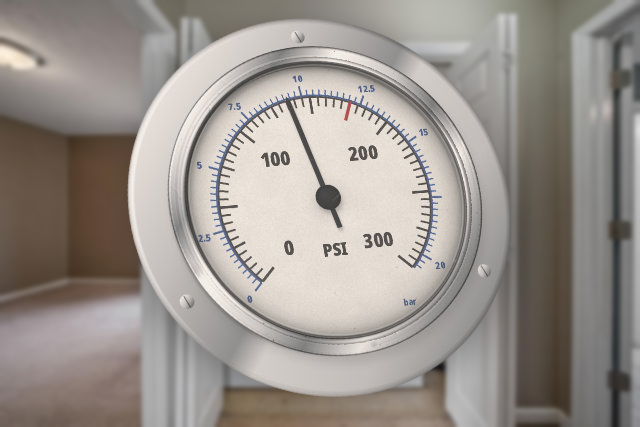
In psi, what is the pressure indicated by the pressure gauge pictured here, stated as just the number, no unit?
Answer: 135
